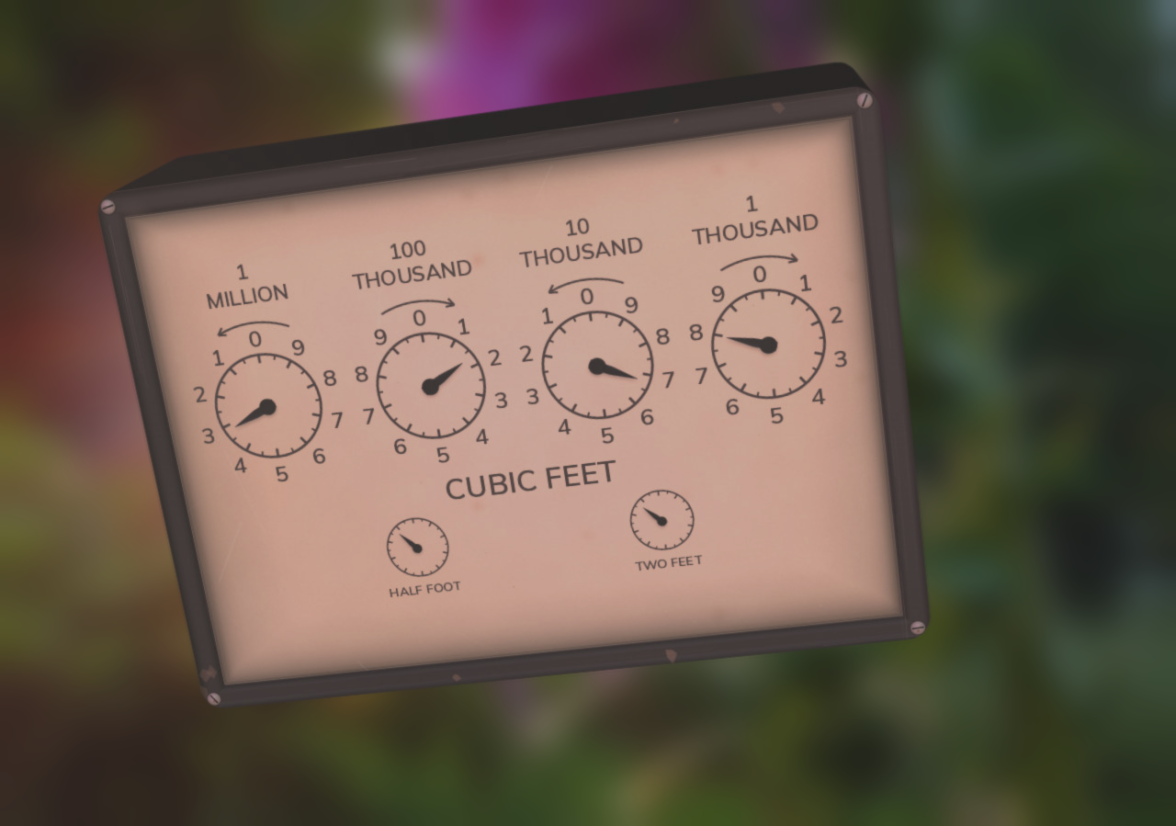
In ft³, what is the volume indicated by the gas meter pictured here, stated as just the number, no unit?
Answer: 316800
